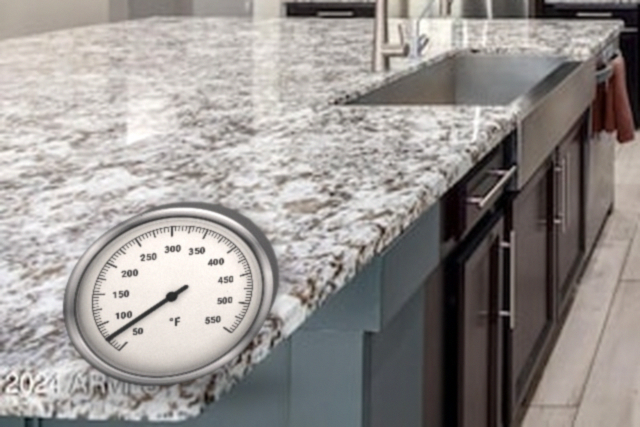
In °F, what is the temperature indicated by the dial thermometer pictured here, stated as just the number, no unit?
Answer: 75
